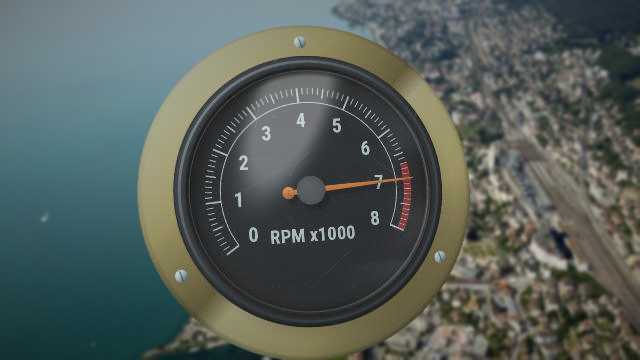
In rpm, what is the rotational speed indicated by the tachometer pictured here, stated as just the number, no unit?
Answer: 7000
